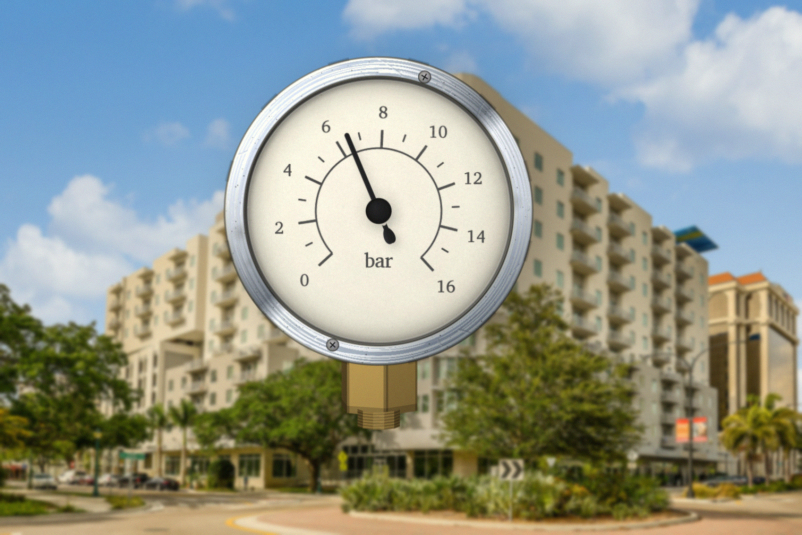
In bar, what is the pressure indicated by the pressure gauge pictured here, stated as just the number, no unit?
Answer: 6.5
